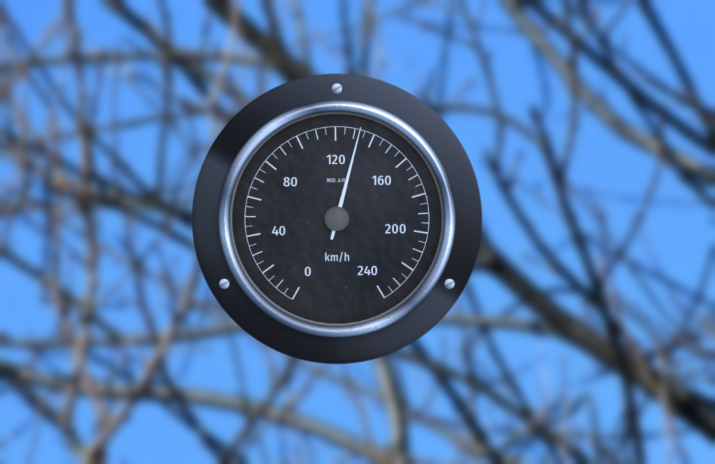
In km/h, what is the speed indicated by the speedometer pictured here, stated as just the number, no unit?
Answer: 132.5
